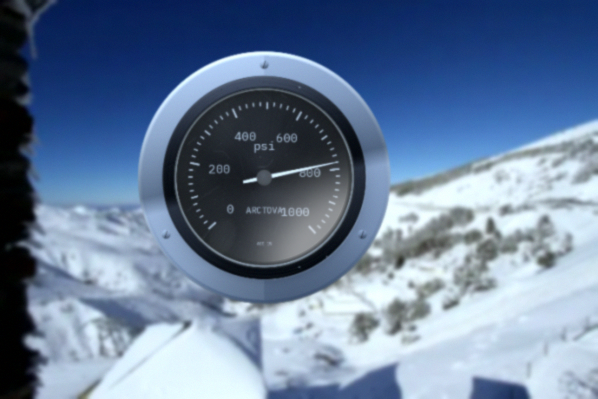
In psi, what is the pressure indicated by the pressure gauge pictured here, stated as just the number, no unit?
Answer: 780
